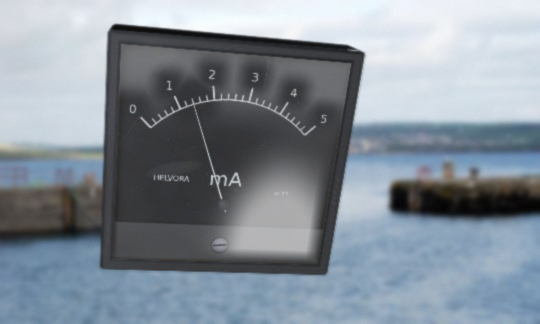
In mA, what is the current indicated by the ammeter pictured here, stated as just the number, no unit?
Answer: 1.4
